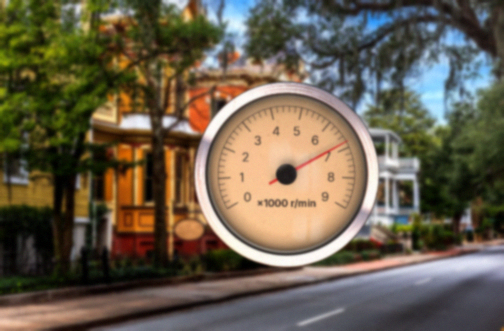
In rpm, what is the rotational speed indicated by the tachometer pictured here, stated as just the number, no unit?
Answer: 6800
